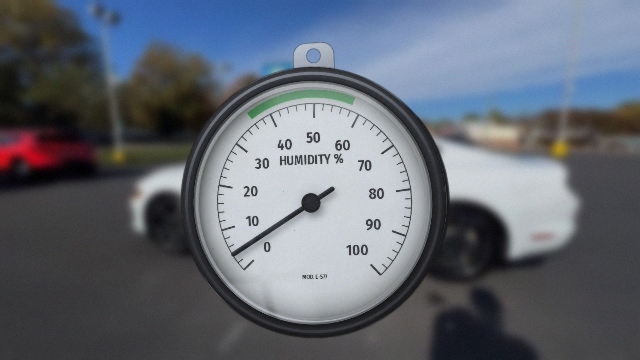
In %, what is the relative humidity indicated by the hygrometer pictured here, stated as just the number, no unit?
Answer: 4
